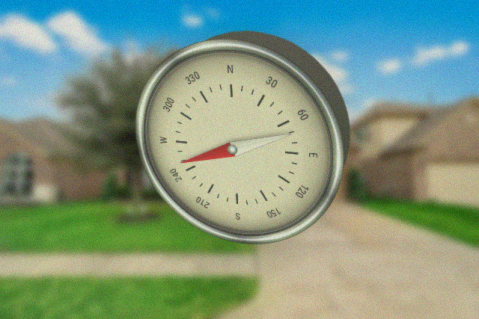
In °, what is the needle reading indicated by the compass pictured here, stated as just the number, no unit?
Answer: 250
